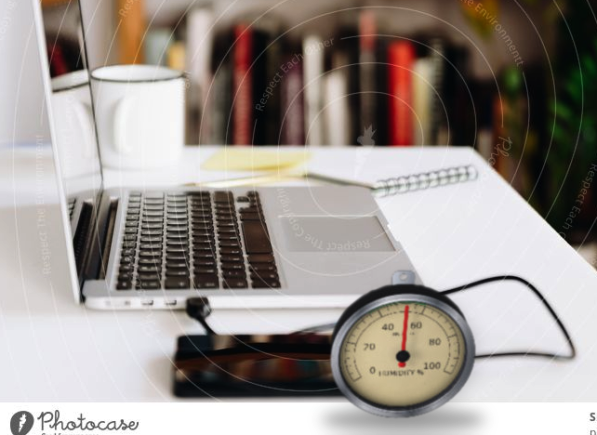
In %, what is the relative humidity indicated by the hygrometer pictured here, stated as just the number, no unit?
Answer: 52
